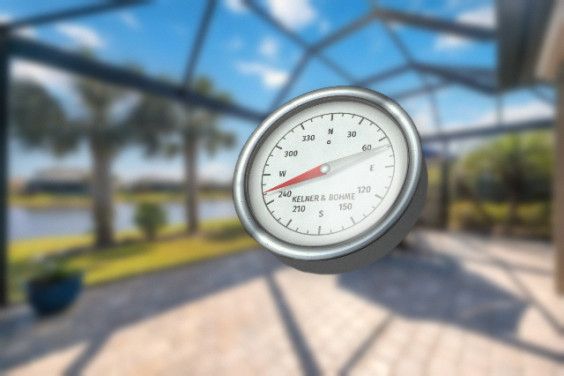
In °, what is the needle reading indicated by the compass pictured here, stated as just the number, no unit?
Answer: 250
